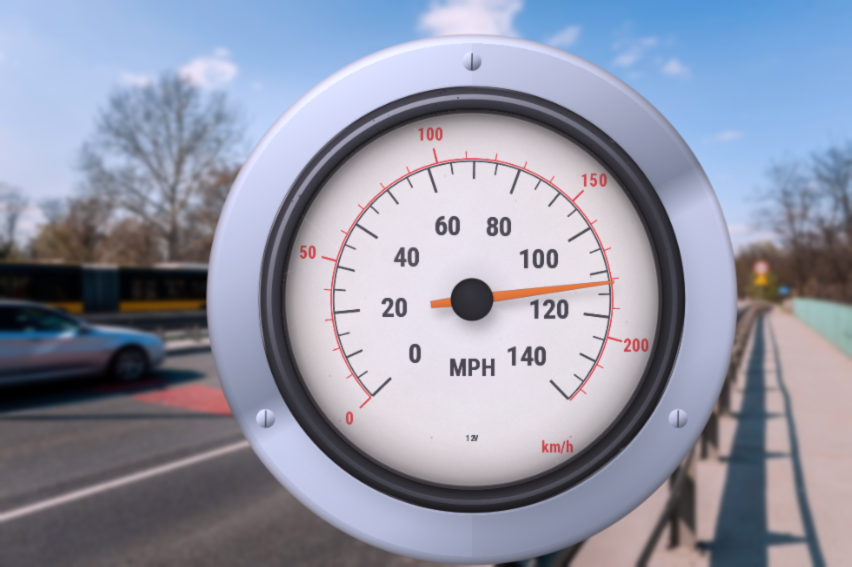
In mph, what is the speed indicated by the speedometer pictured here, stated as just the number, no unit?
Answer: 112.5
